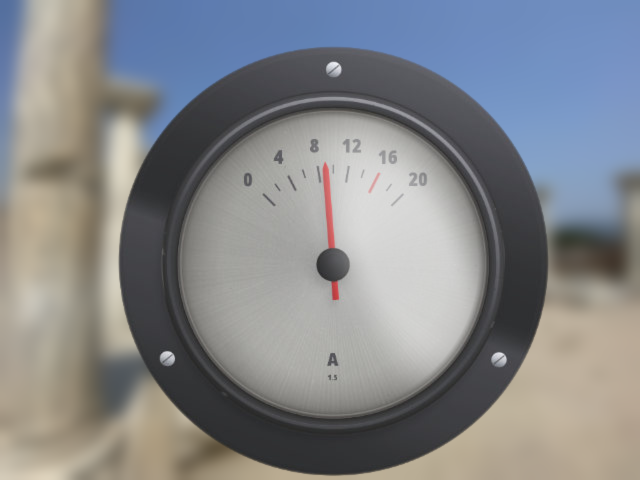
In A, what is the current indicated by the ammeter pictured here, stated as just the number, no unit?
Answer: 9
